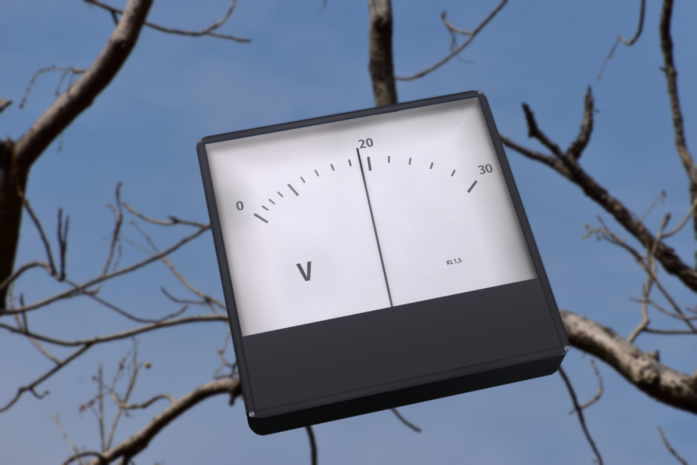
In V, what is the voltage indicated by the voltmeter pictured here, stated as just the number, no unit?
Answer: 19
